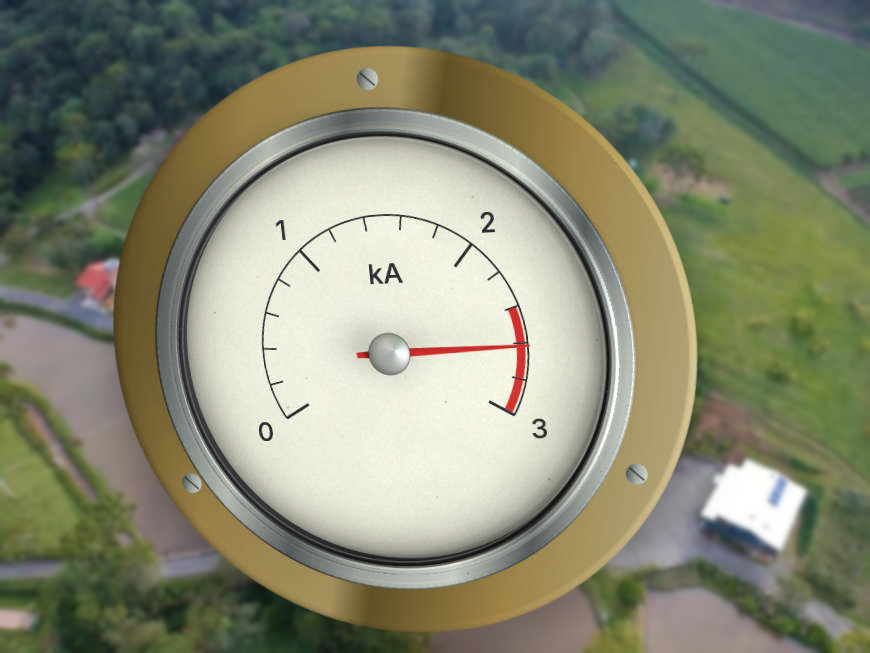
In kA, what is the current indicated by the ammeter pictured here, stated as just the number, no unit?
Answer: 2.6
